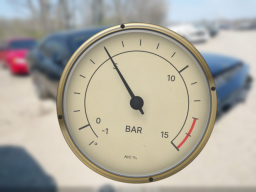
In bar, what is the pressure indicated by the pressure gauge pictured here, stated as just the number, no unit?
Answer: 5
